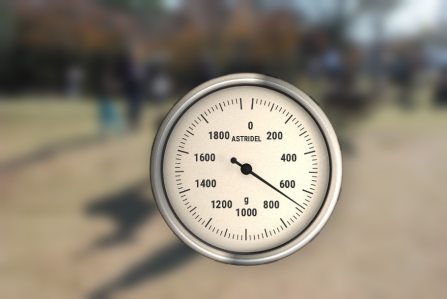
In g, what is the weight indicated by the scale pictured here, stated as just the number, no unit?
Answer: 680
